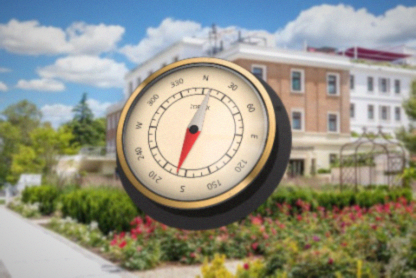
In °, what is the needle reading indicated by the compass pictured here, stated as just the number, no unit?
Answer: 190
